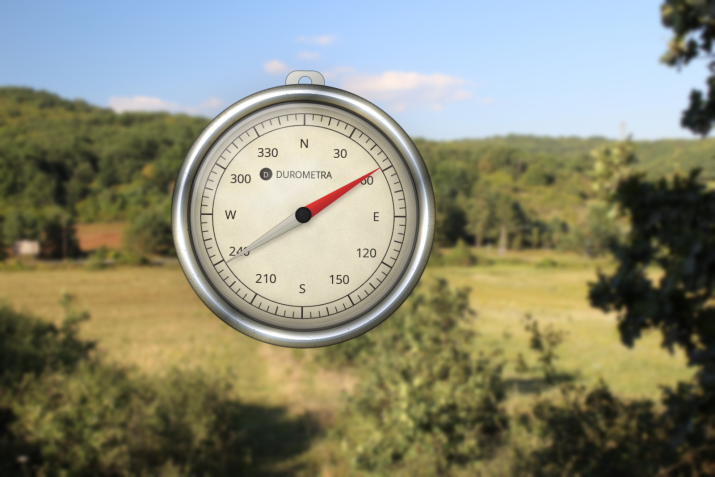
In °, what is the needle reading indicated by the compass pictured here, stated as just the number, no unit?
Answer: 57.5
